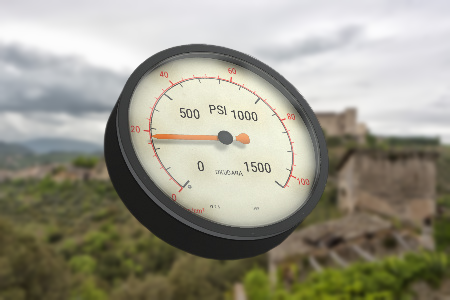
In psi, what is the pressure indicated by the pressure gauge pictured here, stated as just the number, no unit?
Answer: 250
